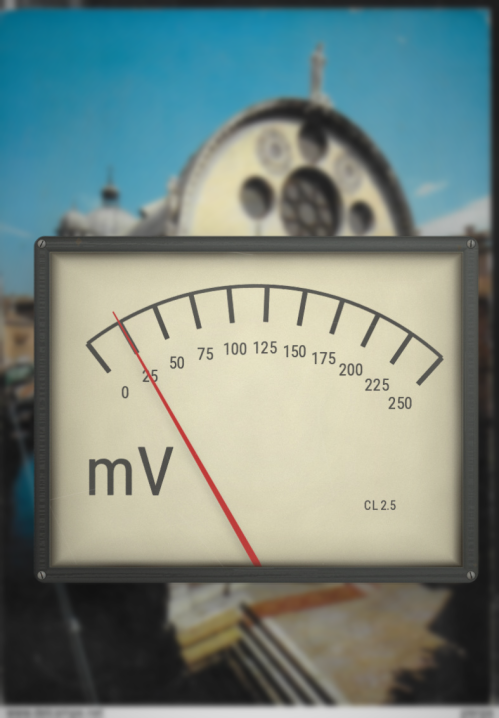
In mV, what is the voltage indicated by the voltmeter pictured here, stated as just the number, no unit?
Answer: 25
